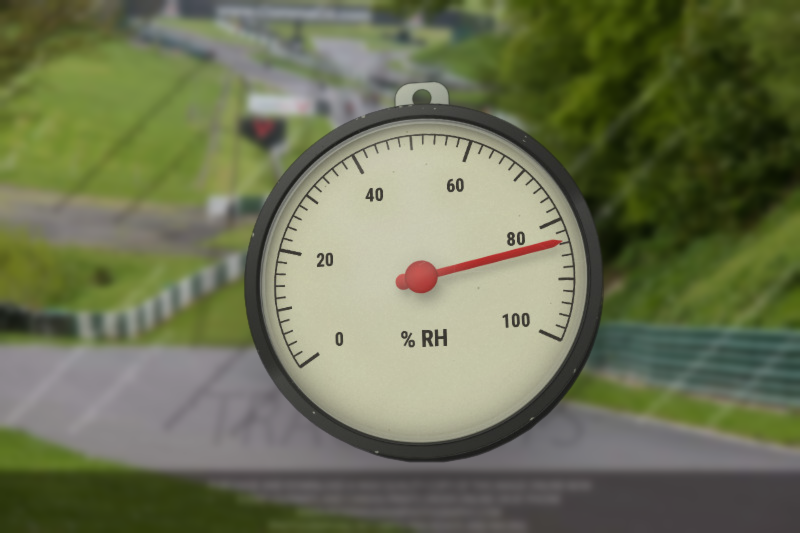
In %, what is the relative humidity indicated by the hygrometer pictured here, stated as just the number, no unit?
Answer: 84
